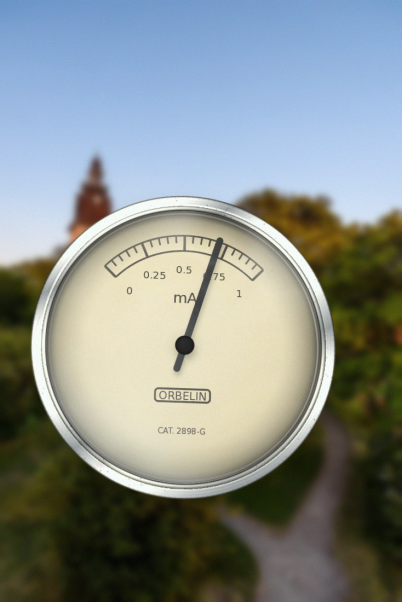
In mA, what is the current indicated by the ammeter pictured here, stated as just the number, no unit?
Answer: 0.7
